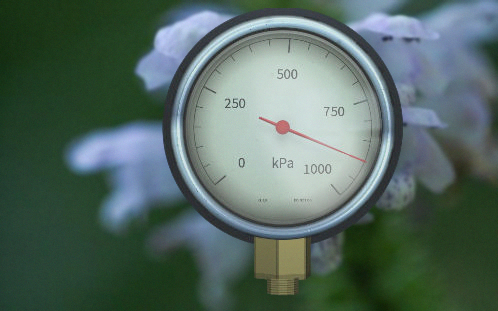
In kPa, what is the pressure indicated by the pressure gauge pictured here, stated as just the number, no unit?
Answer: 900
